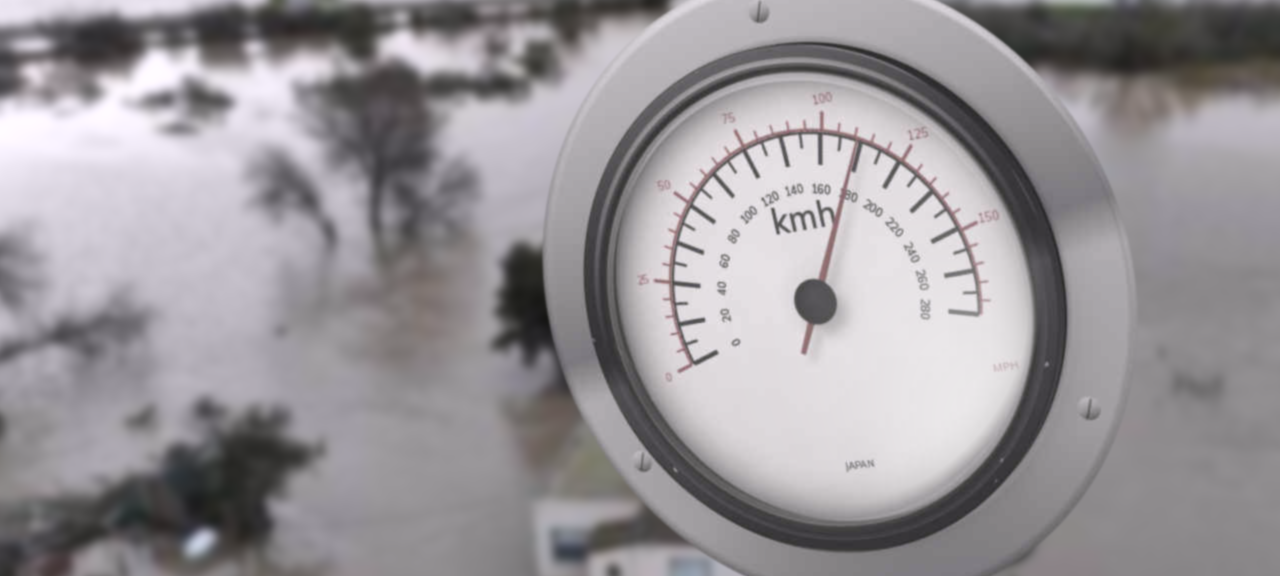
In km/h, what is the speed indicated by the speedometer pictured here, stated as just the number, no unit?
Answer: 180
